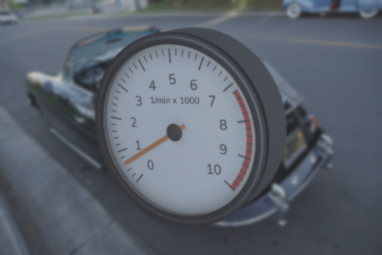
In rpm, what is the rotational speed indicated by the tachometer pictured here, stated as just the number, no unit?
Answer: 600
